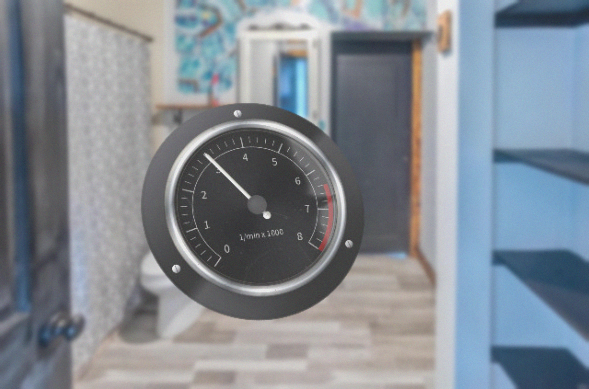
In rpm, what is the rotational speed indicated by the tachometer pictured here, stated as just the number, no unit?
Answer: 3000
